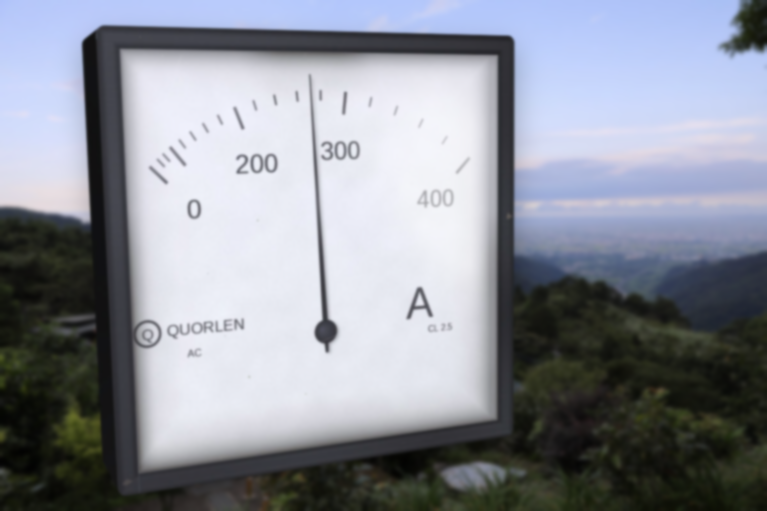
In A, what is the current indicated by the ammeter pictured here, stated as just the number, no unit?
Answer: 270
